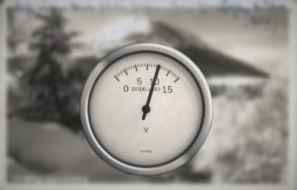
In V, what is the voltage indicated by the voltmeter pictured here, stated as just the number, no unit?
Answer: 10
